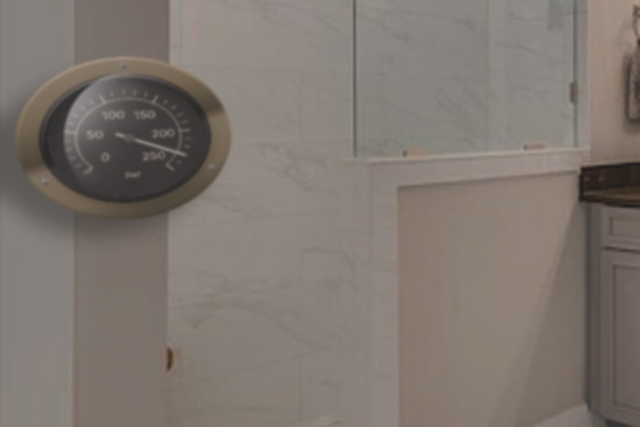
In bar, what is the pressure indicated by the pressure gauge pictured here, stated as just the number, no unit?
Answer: 230
